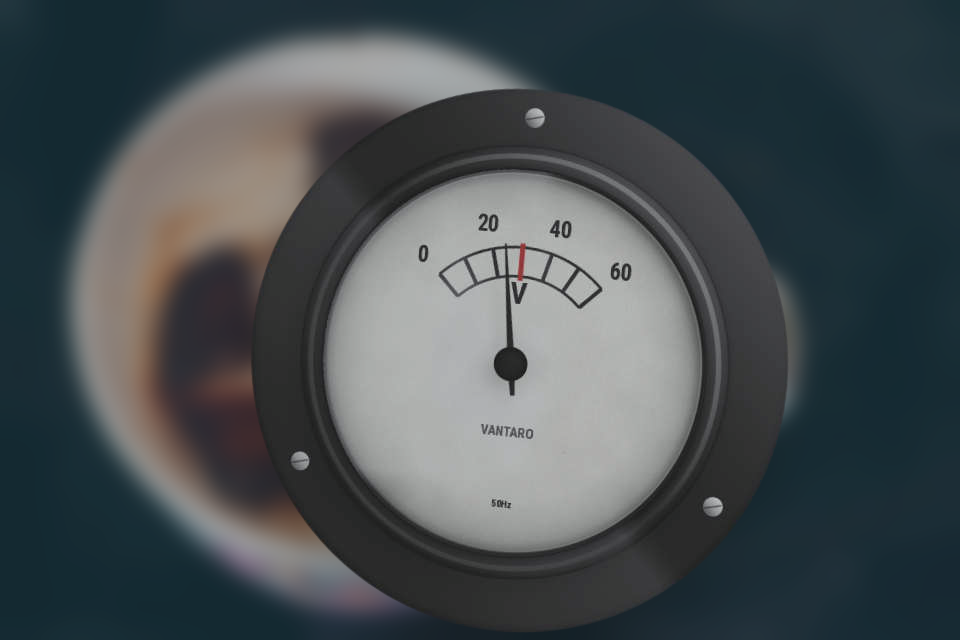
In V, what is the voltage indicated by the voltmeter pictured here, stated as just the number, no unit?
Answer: 25
